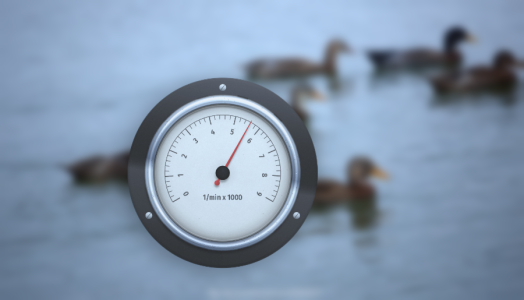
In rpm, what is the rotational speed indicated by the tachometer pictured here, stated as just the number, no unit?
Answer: 5600
